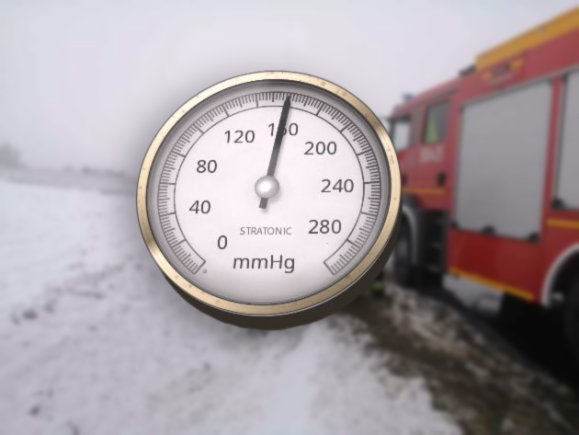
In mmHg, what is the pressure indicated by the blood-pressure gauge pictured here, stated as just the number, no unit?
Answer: 160
